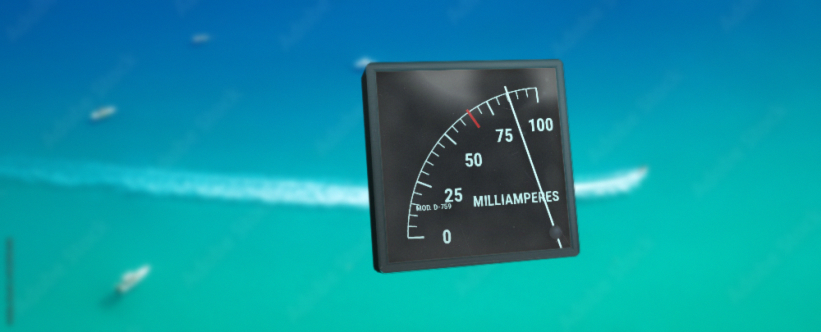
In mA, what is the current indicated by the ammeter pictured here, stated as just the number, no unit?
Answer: 85
